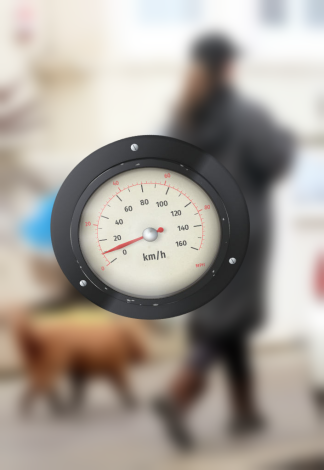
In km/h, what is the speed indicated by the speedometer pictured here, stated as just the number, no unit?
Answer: 10
